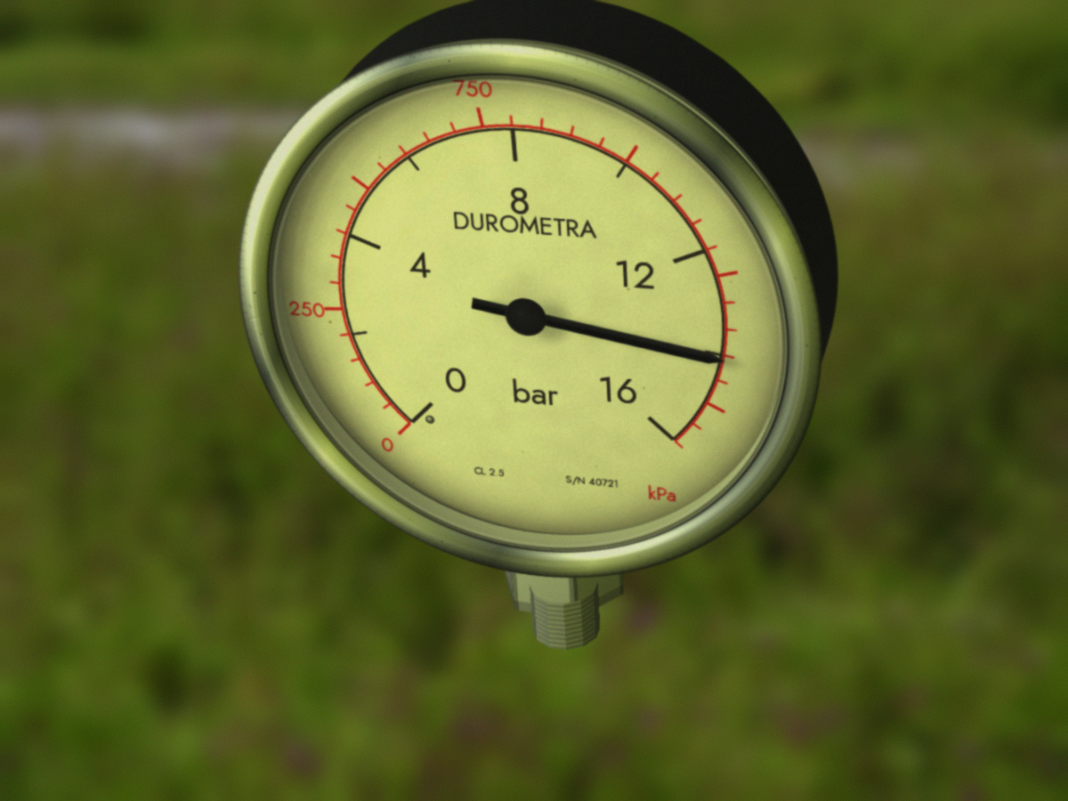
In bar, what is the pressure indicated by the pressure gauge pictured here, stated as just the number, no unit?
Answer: 14
